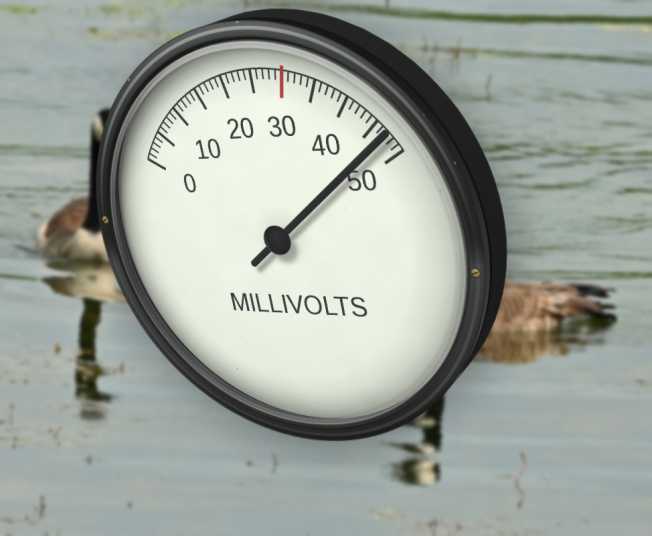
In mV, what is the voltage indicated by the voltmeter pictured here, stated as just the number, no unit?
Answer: 47
